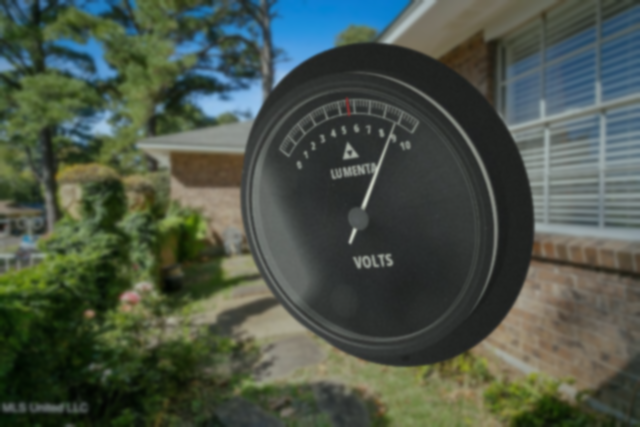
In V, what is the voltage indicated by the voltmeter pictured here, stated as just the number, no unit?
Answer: 9
